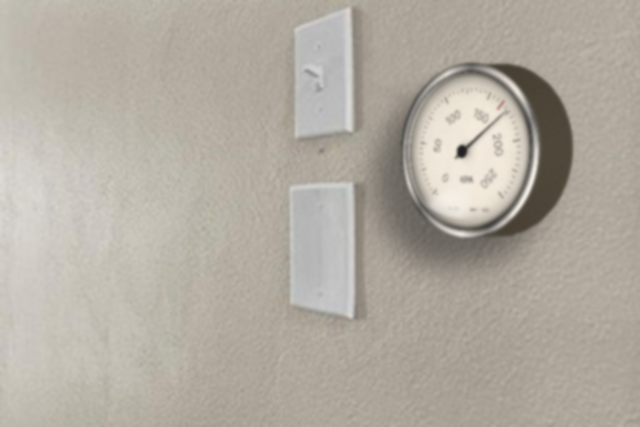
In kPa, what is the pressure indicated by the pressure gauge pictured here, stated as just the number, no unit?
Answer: 175
